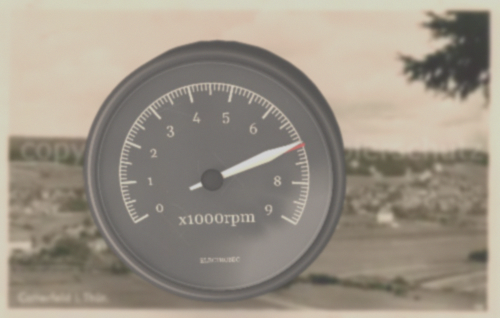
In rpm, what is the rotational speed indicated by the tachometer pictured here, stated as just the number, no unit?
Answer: 7000
